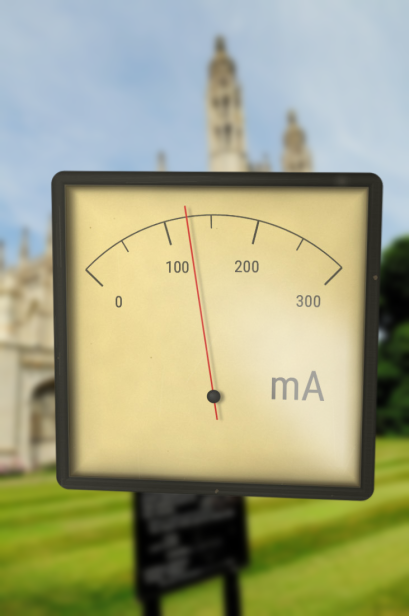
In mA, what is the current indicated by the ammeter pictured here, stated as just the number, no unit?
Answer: 125
